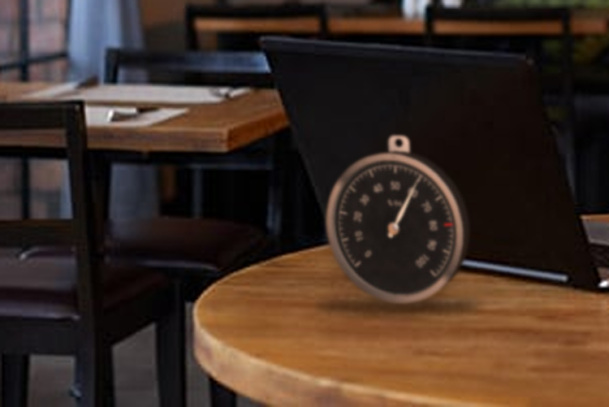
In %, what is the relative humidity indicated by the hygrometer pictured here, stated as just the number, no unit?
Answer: 60
